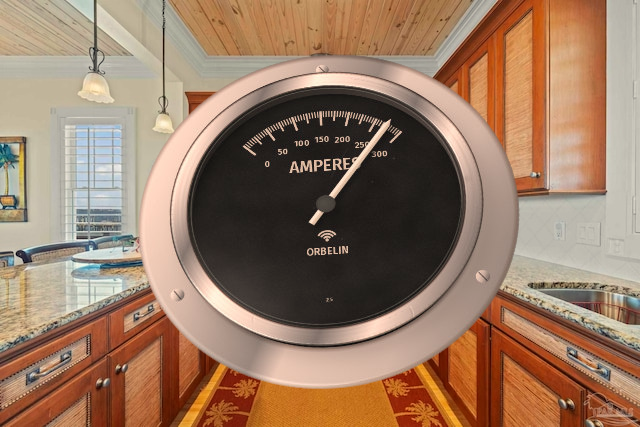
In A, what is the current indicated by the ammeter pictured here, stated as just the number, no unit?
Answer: 275
